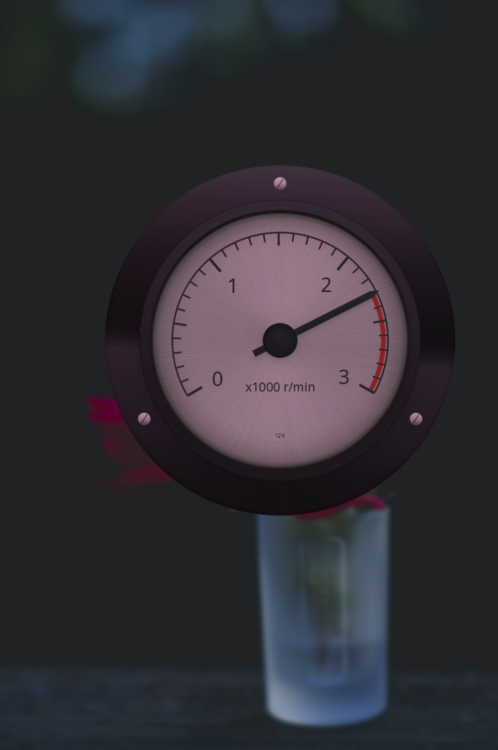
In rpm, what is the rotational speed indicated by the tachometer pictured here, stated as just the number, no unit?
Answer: 2300
